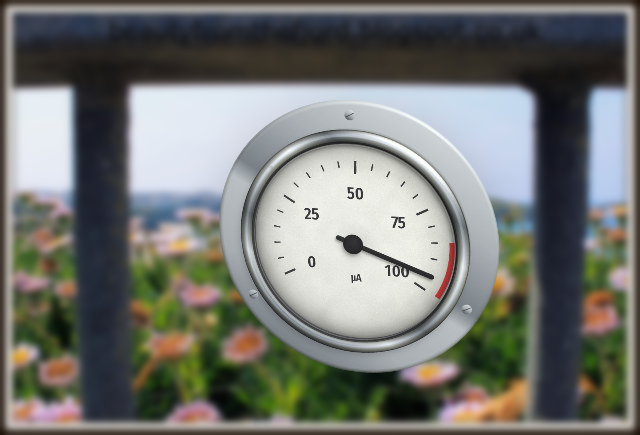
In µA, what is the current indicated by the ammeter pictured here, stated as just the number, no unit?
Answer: 95
